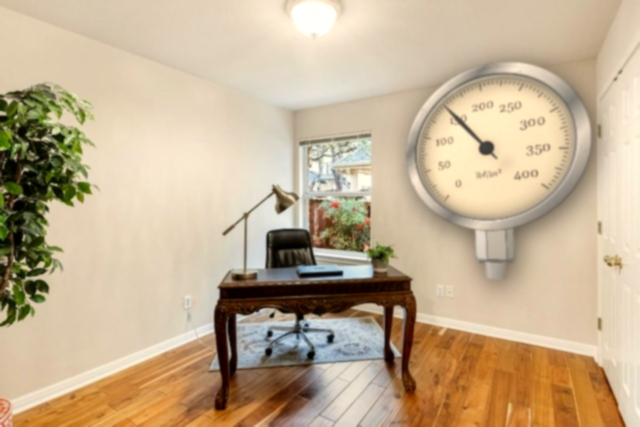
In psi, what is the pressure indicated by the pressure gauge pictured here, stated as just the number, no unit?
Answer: 150
